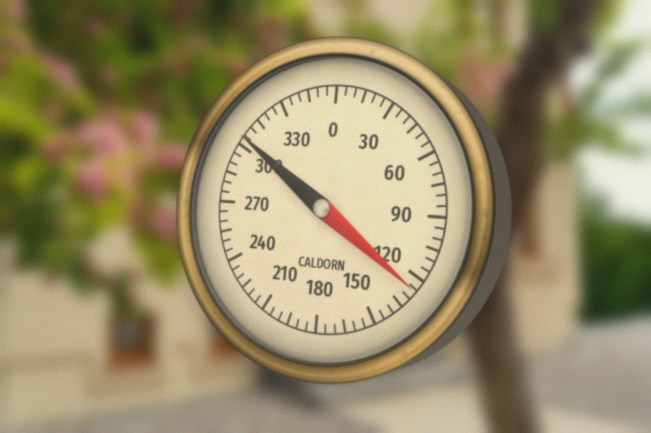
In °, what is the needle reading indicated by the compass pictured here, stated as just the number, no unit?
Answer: 125
